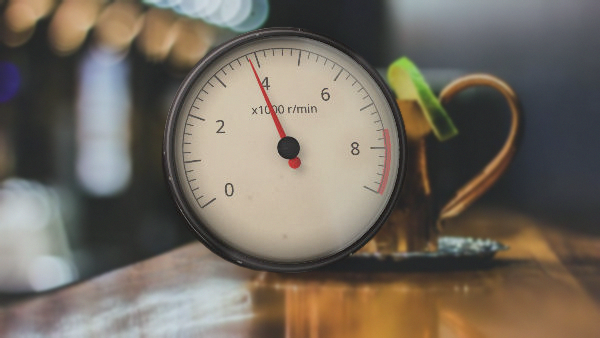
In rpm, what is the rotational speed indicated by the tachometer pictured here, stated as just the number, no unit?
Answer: 3800
